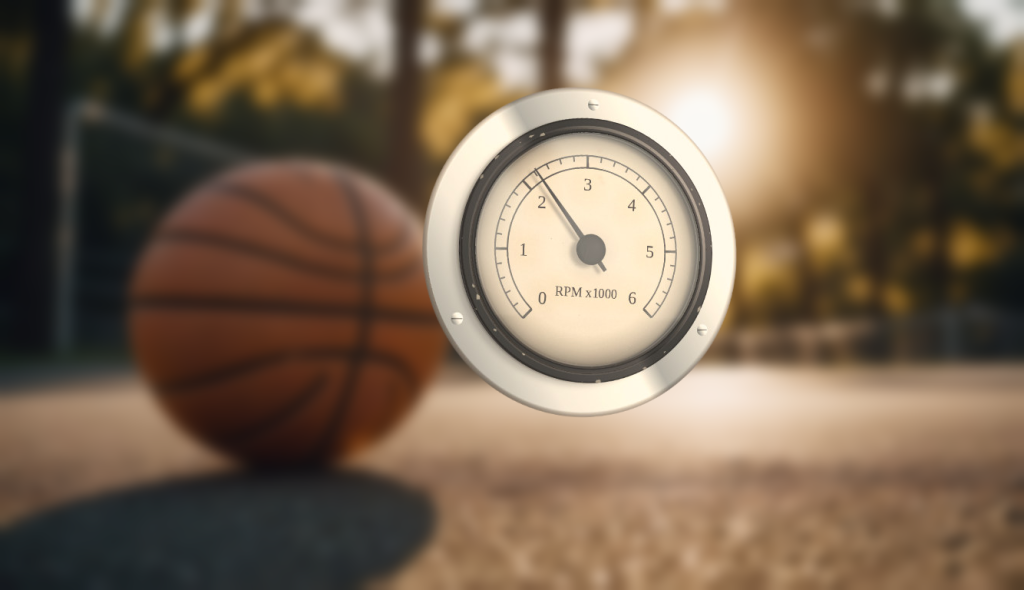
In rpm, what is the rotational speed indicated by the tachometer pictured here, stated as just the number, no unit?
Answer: 2200
